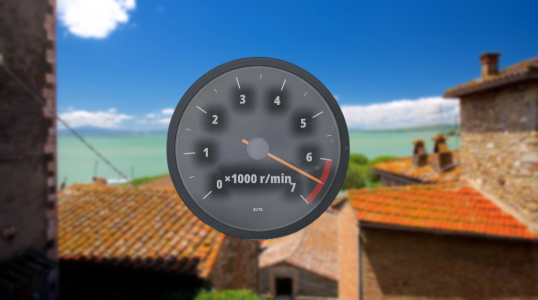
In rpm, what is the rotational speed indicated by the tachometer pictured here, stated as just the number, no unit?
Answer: 6500
